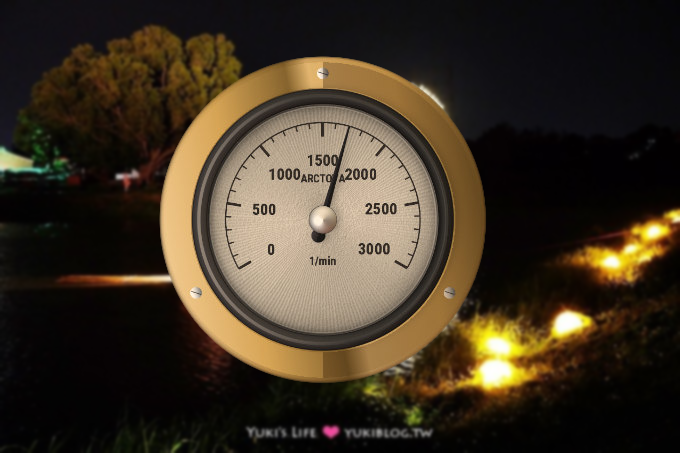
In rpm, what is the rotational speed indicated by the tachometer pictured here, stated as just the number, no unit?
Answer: 1700
